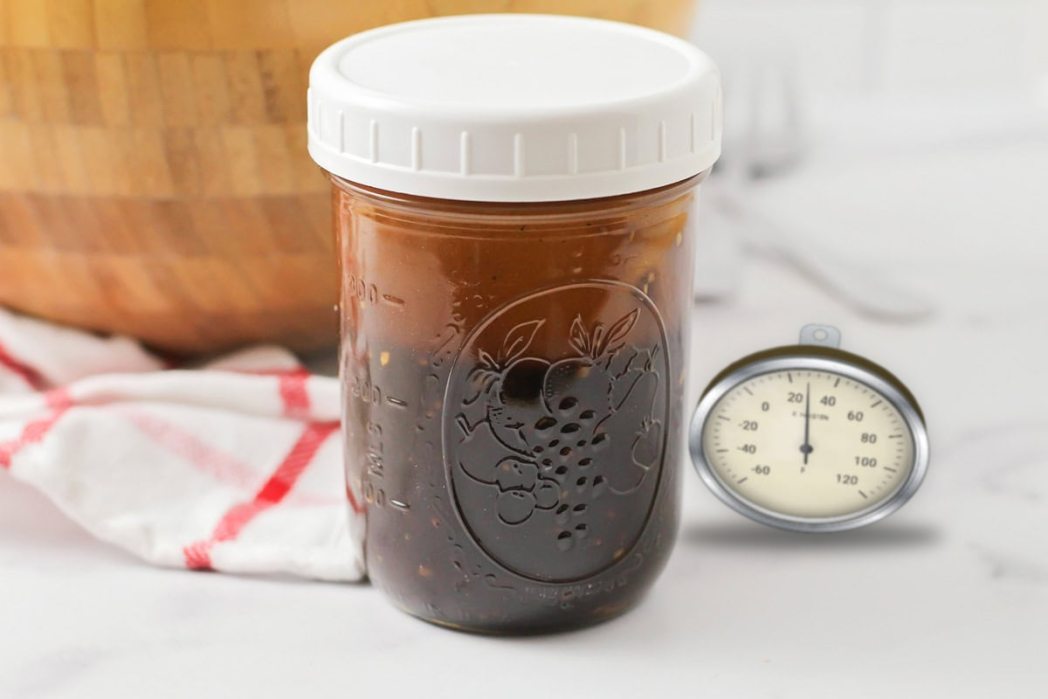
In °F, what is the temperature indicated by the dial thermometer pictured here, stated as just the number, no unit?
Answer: 28
